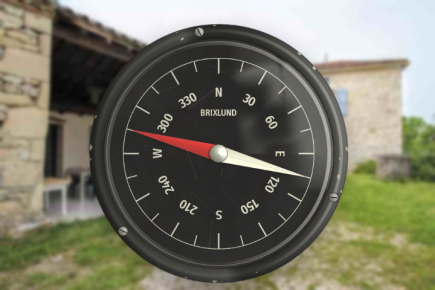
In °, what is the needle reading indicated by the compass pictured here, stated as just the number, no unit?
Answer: 285
